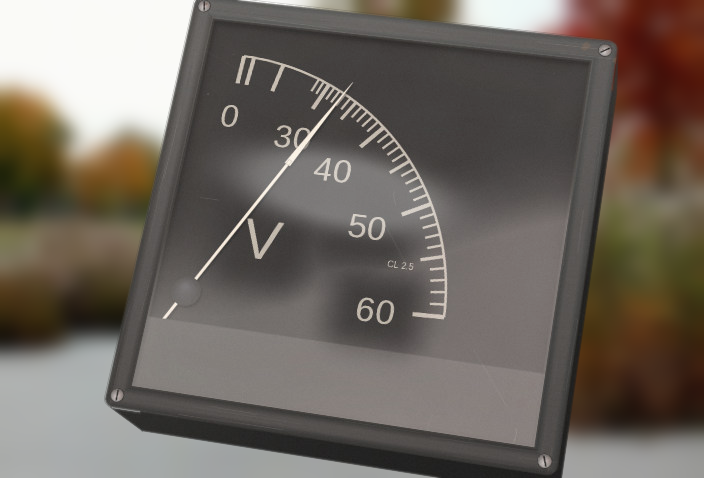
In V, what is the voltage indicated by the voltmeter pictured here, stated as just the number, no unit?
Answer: 33
